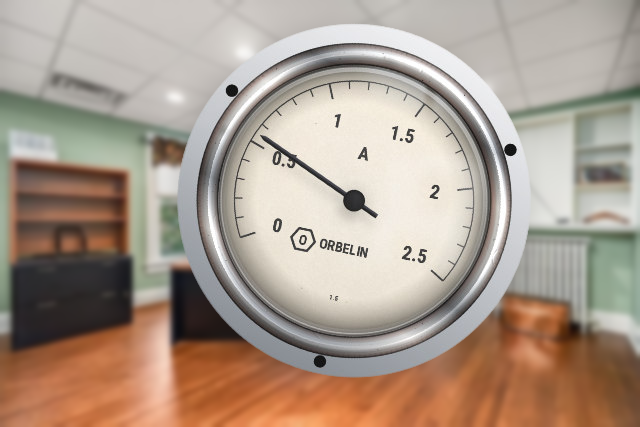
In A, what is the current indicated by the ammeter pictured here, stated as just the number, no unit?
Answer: 0.55
